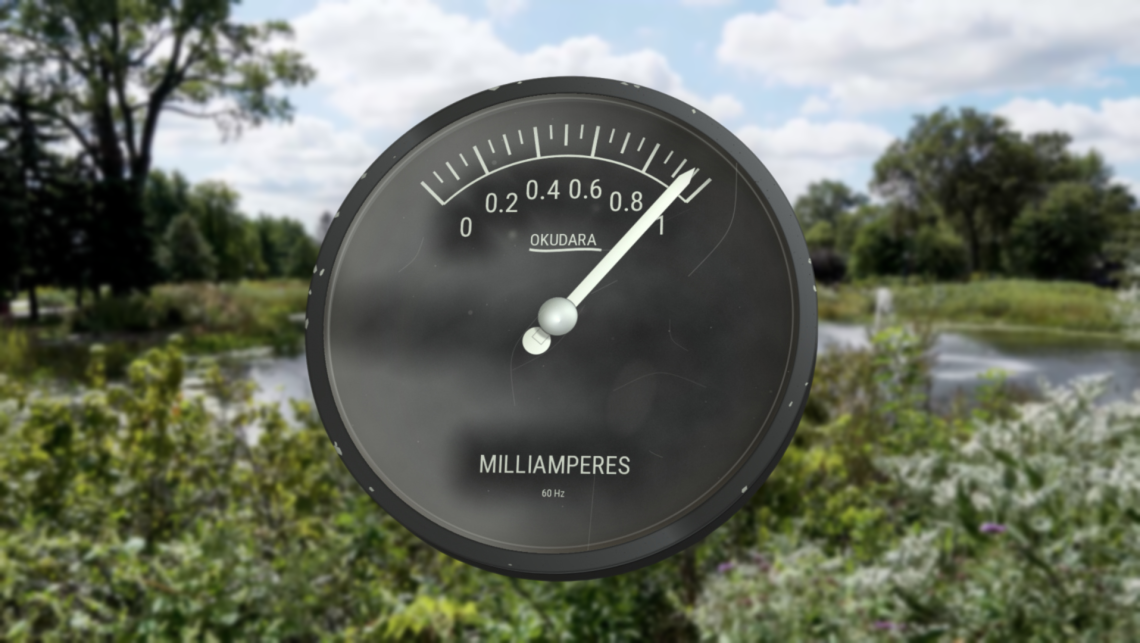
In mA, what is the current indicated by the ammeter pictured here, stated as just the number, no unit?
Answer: 0.95
